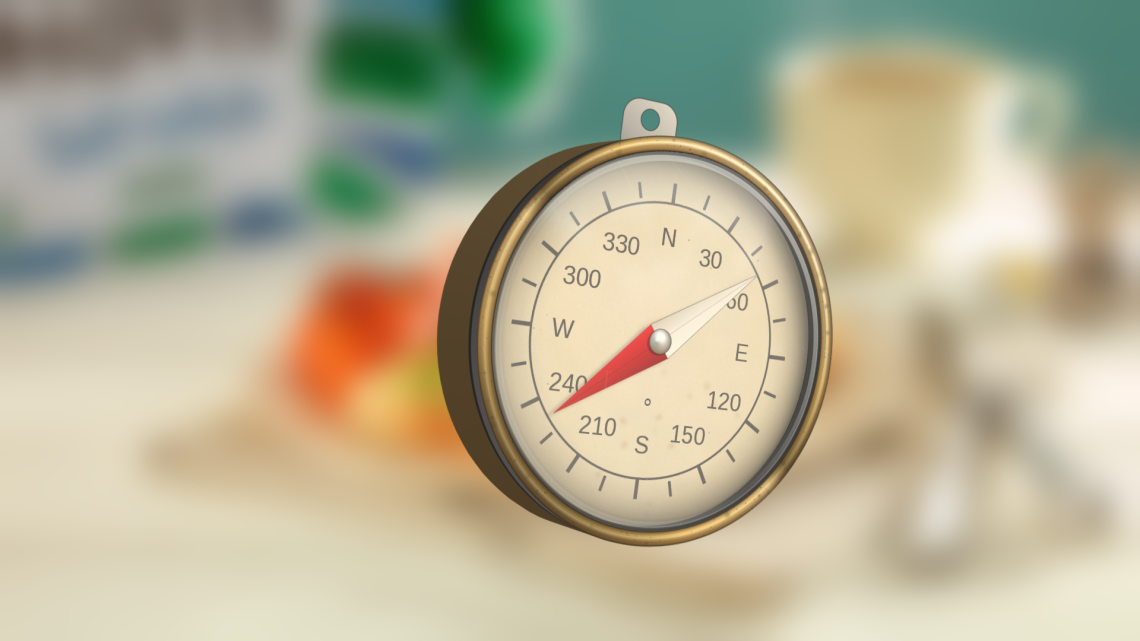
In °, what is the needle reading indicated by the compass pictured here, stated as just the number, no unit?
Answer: 232.5
